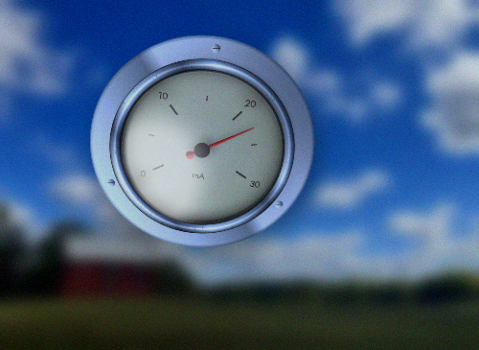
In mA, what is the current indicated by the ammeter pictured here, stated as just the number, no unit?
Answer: 22.5
